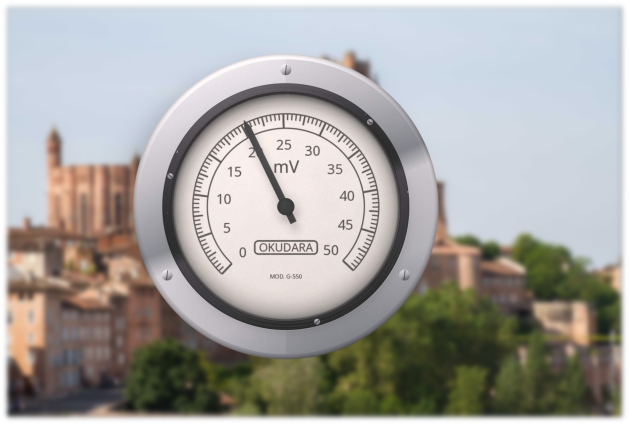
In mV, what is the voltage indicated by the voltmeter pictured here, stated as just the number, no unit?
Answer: 20.5
